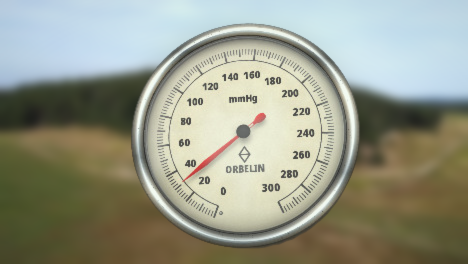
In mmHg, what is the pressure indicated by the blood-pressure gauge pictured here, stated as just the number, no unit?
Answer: 30
